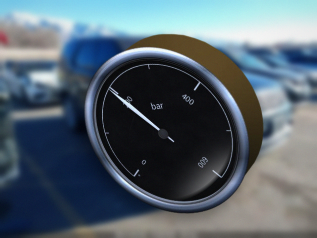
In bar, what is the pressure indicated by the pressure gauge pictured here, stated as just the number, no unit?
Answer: 200
